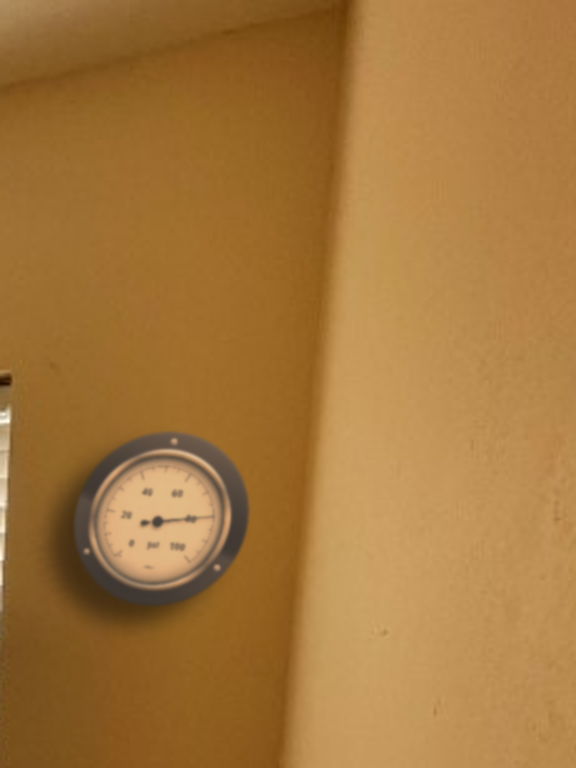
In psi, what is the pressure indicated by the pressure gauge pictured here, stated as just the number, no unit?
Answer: 80
